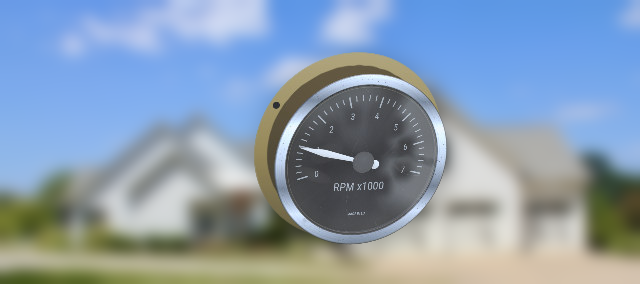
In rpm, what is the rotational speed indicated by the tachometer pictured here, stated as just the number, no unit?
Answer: 1000
